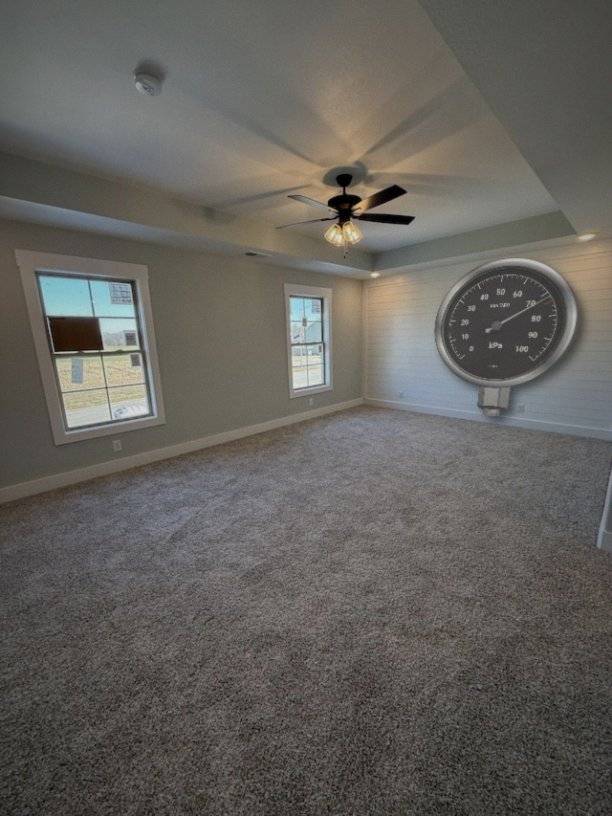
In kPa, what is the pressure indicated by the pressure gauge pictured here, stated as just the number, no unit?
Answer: 72
